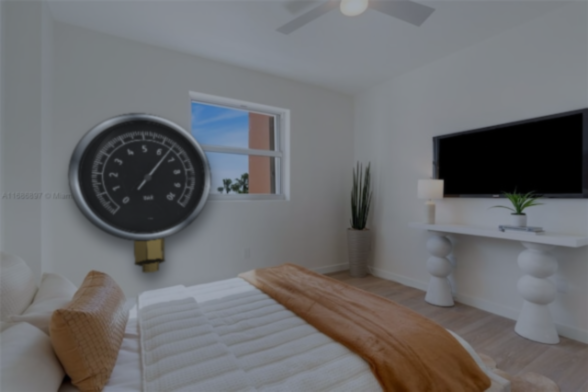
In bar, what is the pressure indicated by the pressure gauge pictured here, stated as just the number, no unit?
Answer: 6.5
